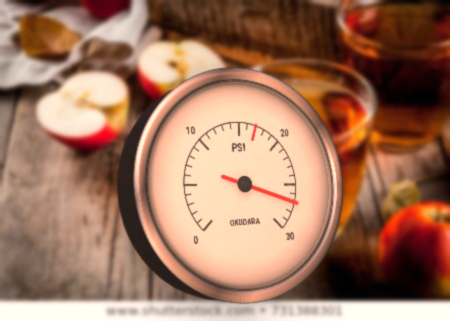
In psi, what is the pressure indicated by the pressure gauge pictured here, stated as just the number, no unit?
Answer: 27
